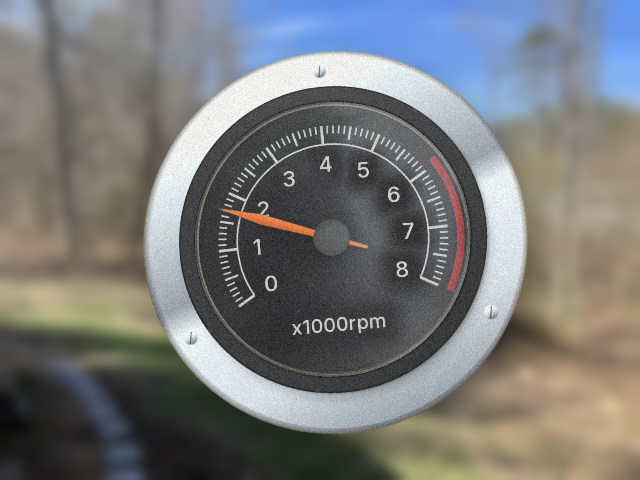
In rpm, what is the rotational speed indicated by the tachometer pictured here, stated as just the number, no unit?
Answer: 1700
